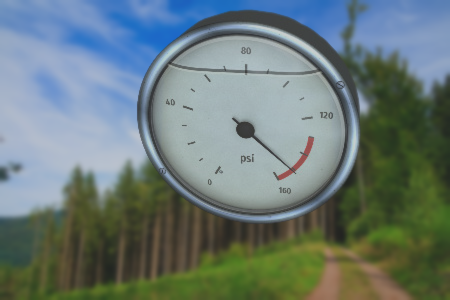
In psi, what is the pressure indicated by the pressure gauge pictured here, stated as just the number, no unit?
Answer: 150
